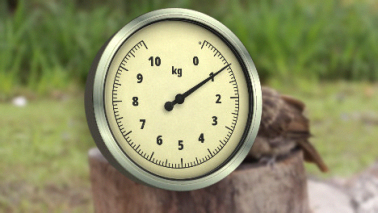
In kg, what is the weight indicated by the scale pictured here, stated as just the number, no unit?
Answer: 1
